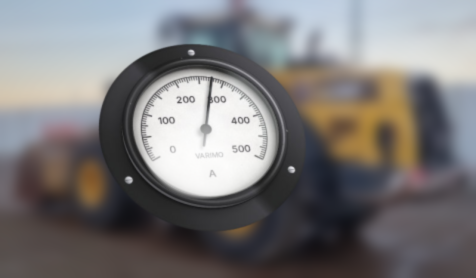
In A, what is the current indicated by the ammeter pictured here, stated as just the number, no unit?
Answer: 275
